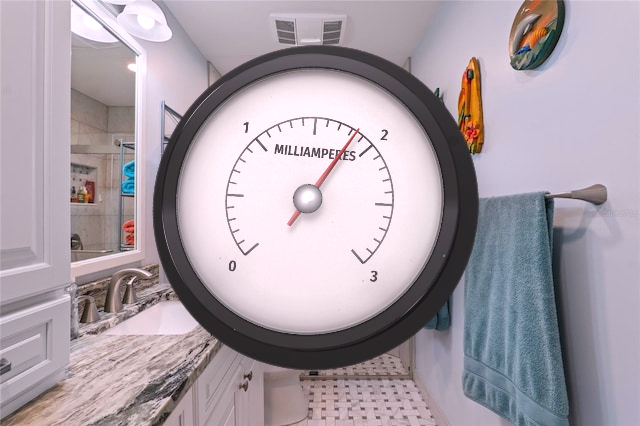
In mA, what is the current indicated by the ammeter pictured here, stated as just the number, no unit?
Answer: 1.85
